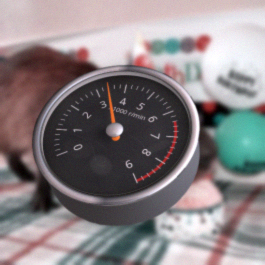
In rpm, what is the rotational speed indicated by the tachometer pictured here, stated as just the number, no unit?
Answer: 3400
